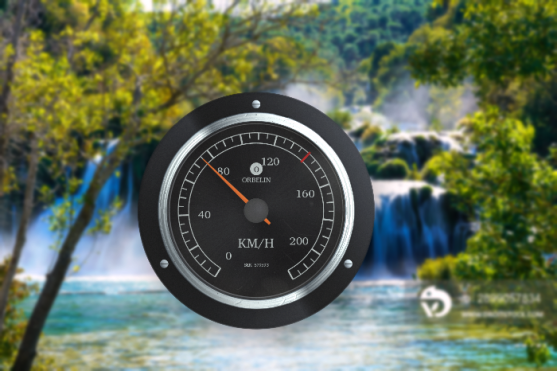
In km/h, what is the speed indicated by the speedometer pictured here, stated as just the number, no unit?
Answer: 75
